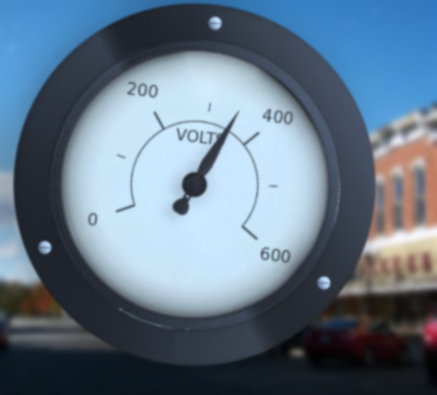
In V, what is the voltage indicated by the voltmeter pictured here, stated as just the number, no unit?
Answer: 350
